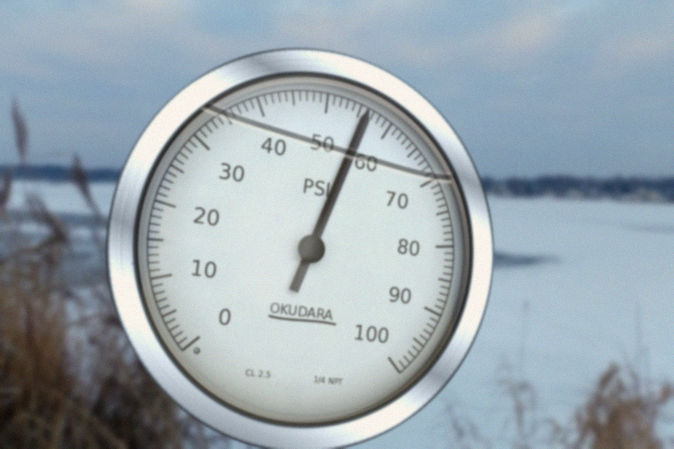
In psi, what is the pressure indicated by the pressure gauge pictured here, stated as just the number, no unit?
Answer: 56
